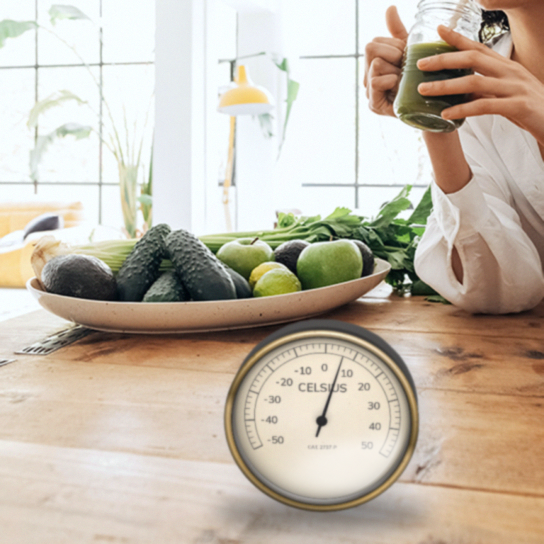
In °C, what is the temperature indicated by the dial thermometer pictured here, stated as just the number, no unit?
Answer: 6
